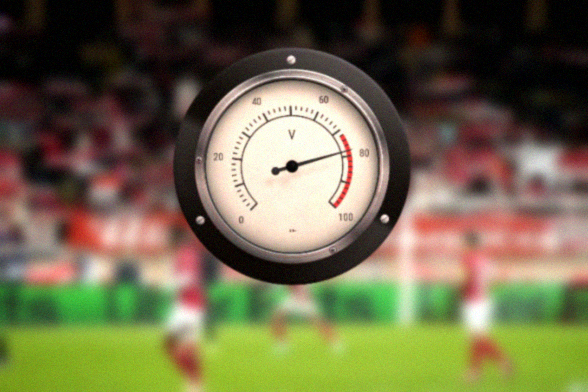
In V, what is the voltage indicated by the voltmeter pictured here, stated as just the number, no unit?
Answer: 78
